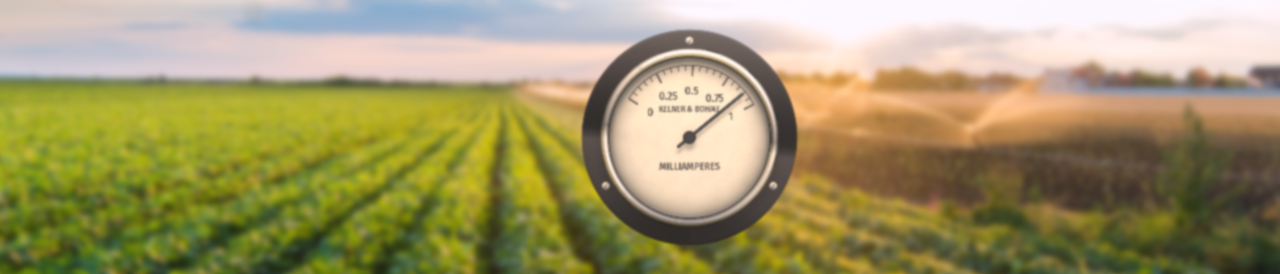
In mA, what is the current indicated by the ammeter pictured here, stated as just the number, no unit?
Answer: 0.9
